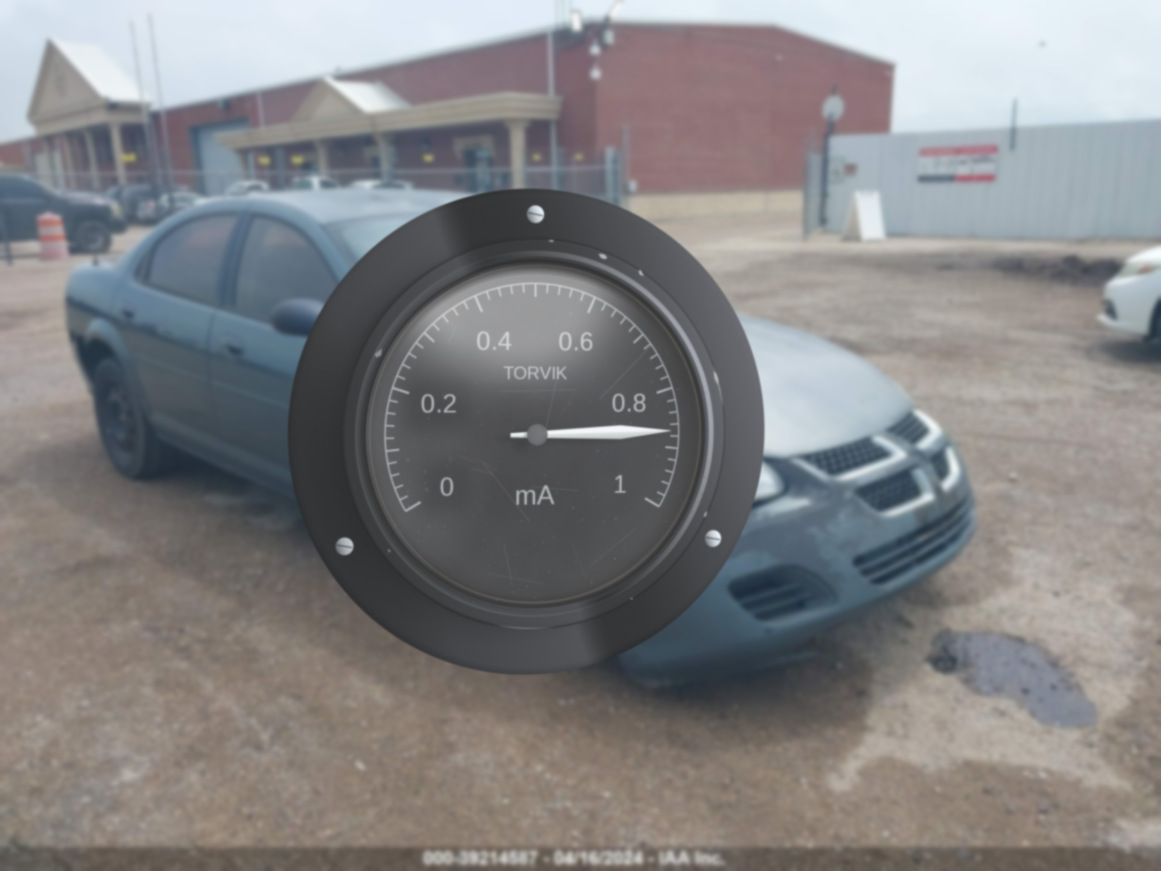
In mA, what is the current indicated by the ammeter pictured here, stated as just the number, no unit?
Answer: 0.87
